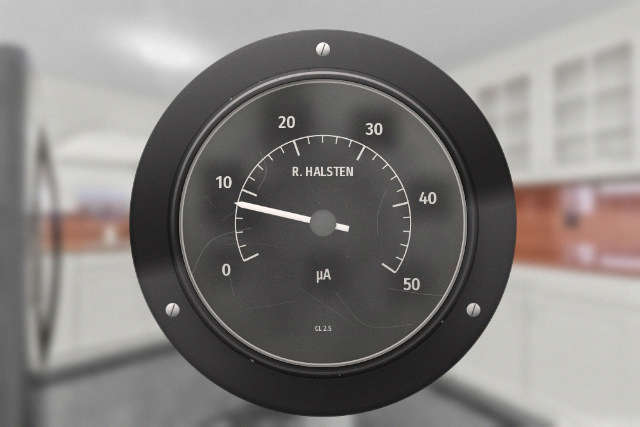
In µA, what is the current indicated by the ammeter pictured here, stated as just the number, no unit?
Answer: 8
